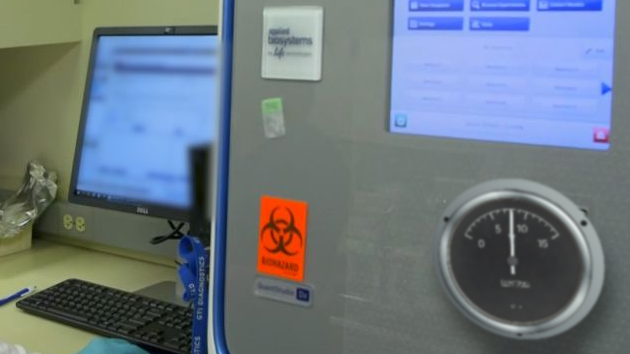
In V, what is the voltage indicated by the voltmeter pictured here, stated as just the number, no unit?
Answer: 8
